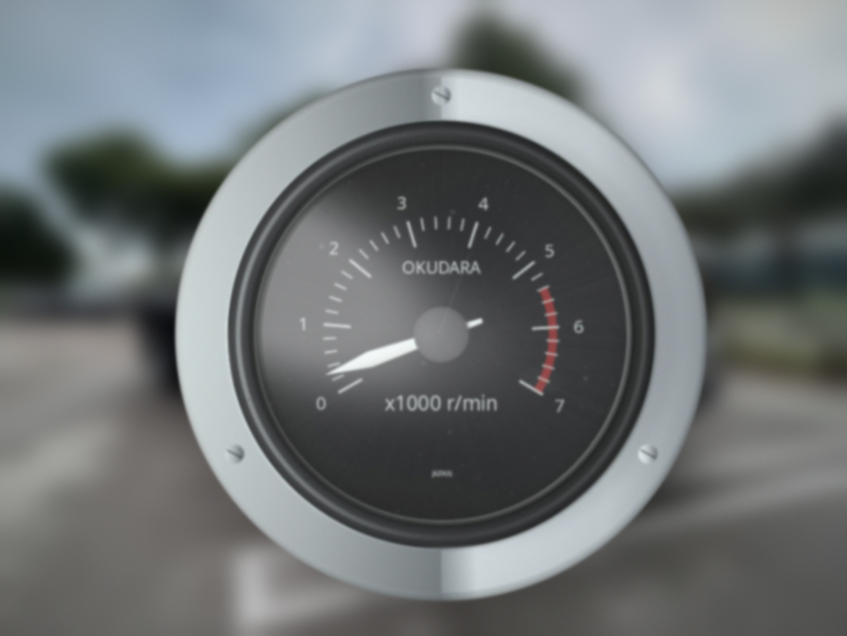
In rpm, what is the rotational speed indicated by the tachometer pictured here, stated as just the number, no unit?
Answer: 300
